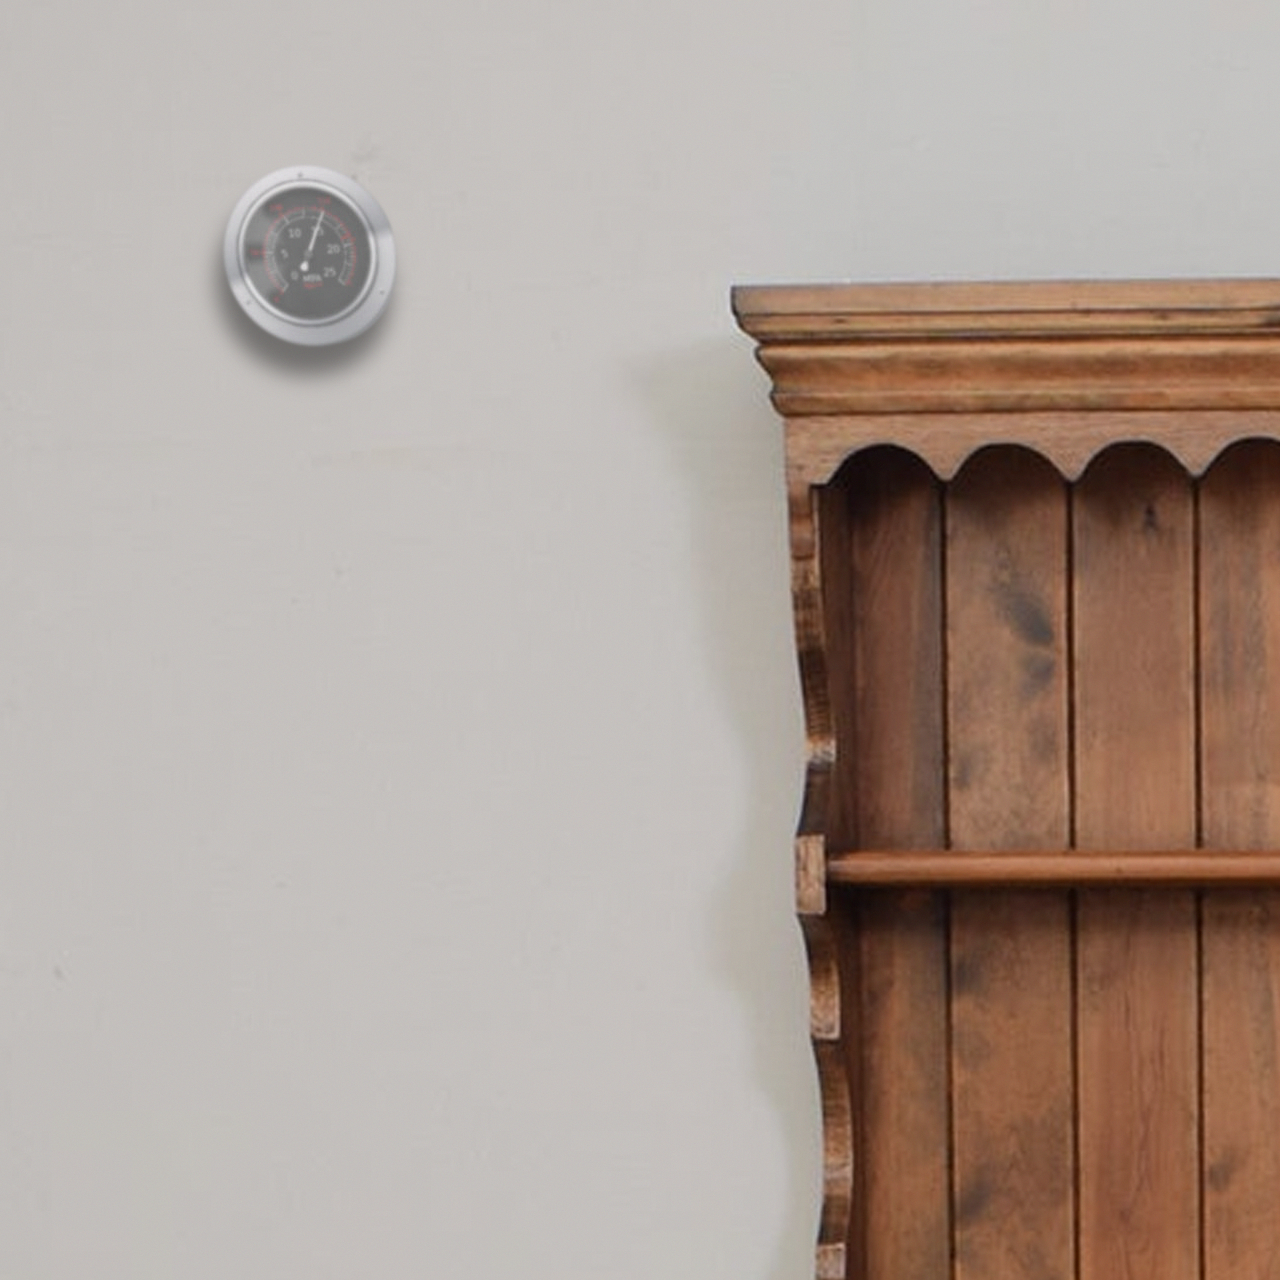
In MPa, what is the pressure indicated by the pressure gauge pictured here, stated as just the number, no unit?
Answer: 15
